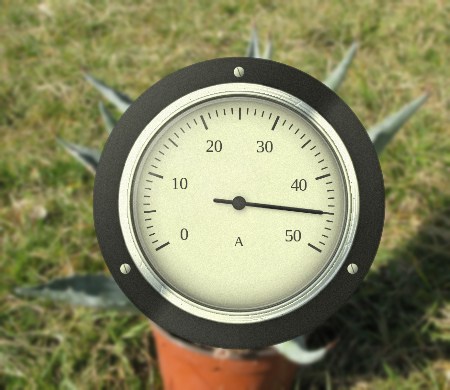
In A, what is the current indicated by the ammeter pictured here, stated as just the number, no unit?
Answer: 45
